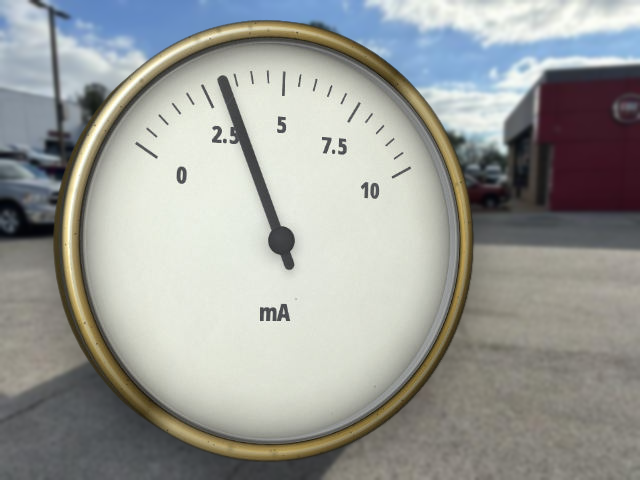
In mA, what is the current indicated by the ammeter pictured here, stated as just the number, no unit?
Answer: 3
